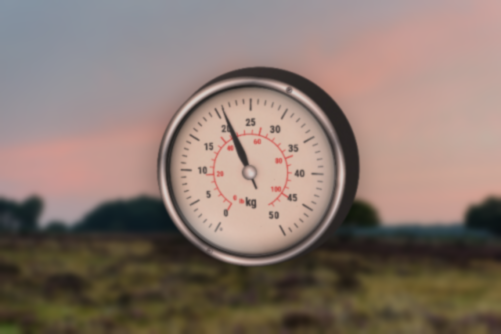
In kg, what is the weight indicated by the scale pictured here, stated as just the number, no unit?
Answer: 21
